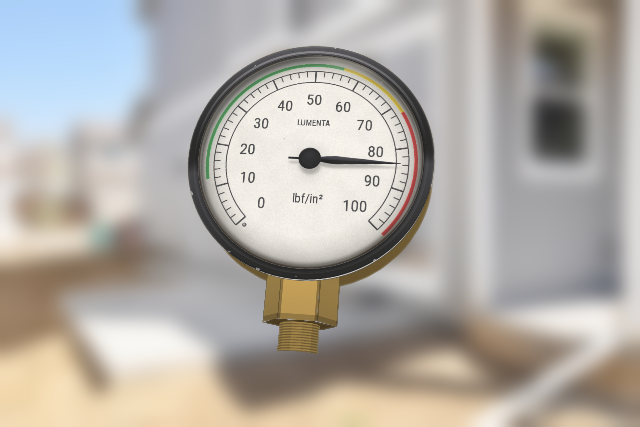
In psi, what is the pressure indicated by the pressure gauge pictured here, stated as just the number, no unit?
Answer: 84
